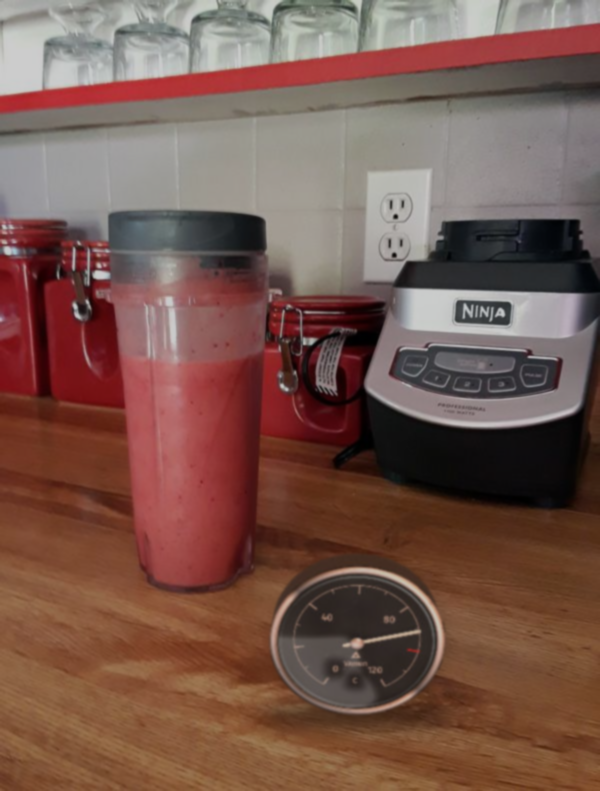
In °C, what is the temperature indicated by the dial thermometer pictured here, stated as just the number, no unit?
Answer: 90
